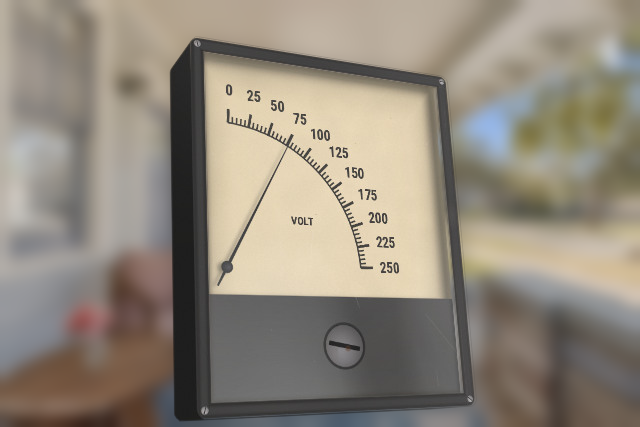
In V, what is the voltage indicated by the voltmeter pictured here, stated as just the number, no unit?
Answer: 75
